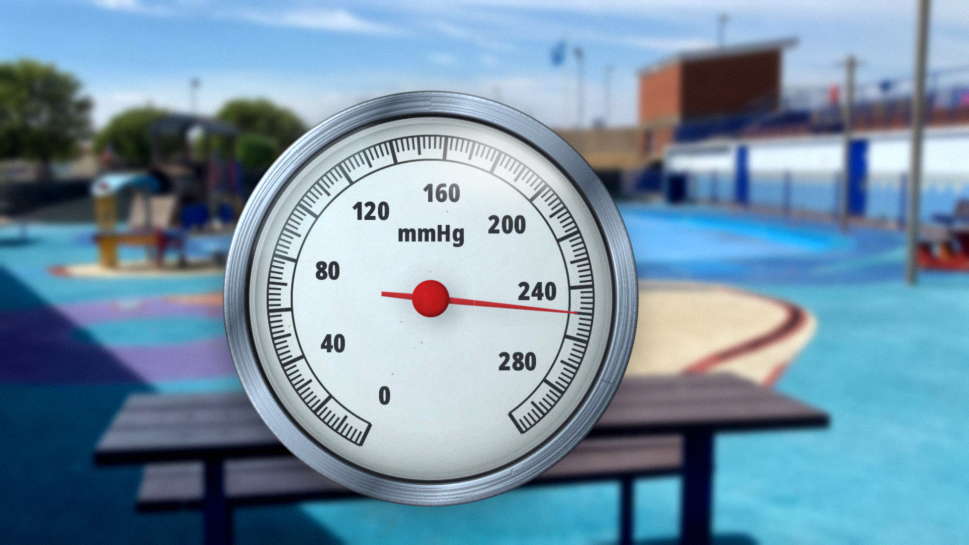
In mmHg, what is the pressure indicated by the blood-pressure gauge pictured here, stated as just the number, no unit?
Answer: 250
